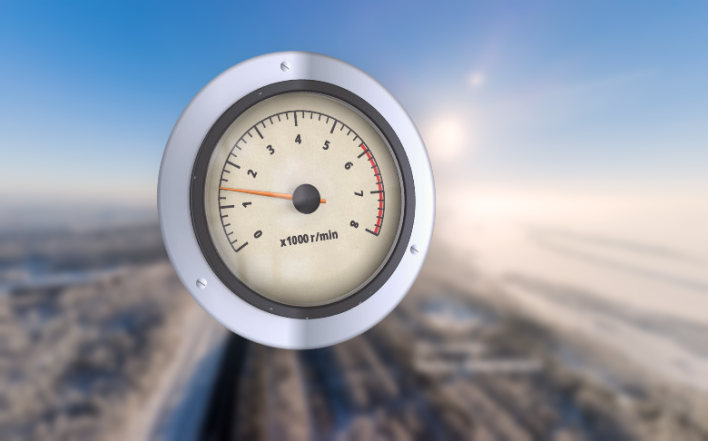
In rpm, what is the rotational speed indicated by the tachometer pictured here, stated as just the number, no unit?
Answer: 1400
